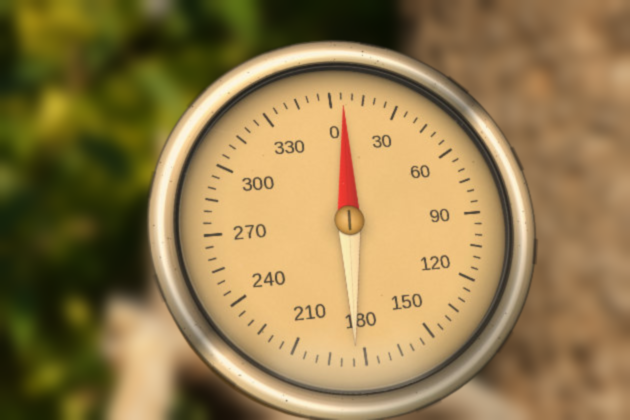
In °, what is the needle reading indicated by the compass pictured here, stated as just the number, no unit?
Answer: 5
